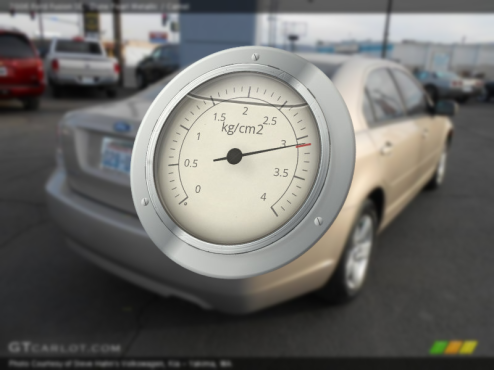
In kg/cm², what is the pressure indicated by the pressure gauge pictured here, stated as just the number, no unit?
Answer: 3.1
